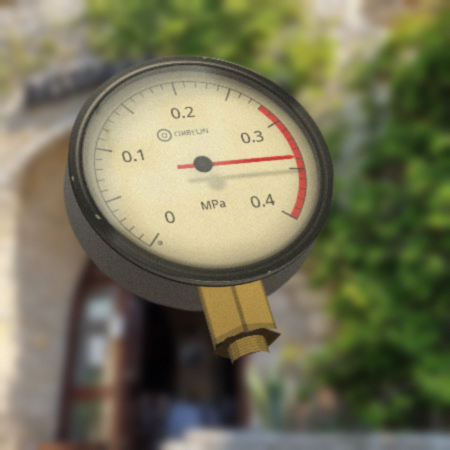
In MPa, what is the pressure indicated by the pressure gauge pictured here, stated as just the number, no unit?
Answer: 0.34
